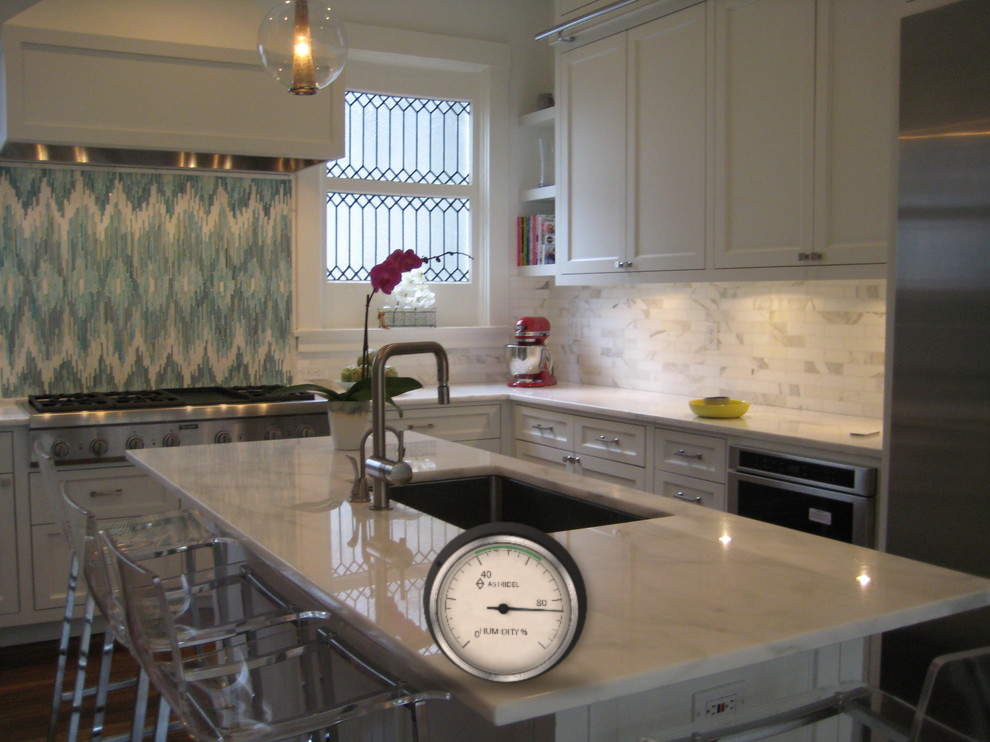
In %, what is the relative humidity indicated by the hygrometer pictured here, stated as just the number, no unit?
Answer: 84
